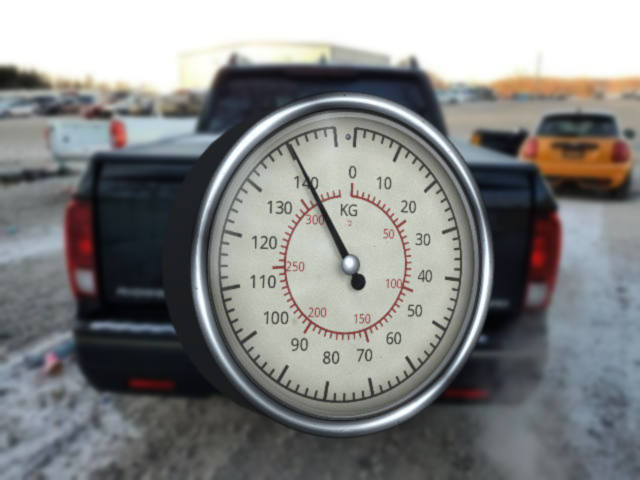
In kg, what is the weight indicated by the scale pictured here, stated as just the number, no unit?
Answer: 140
